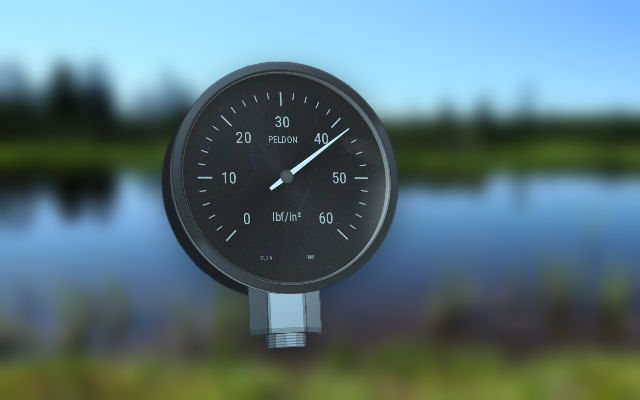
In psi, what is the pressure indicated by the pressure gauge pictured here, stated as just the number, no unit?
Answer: 42
